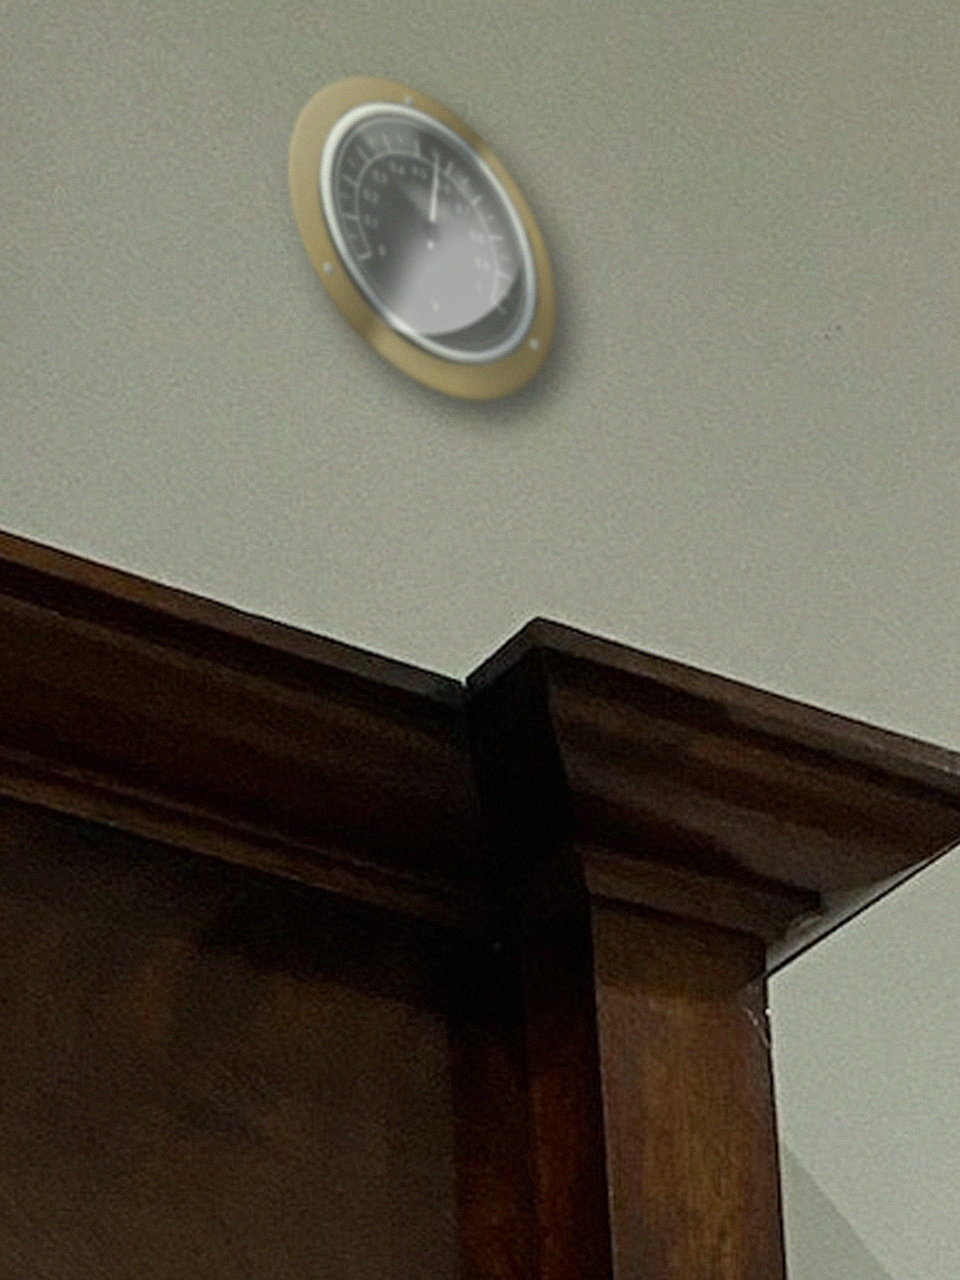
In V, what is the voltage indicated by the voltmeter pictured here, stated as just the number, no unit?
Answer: 0.55
